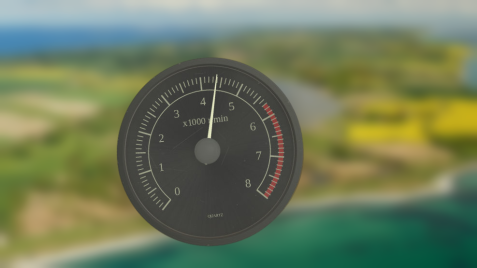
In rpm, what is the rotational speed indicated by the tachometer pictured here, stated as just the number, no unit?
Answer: 4400
